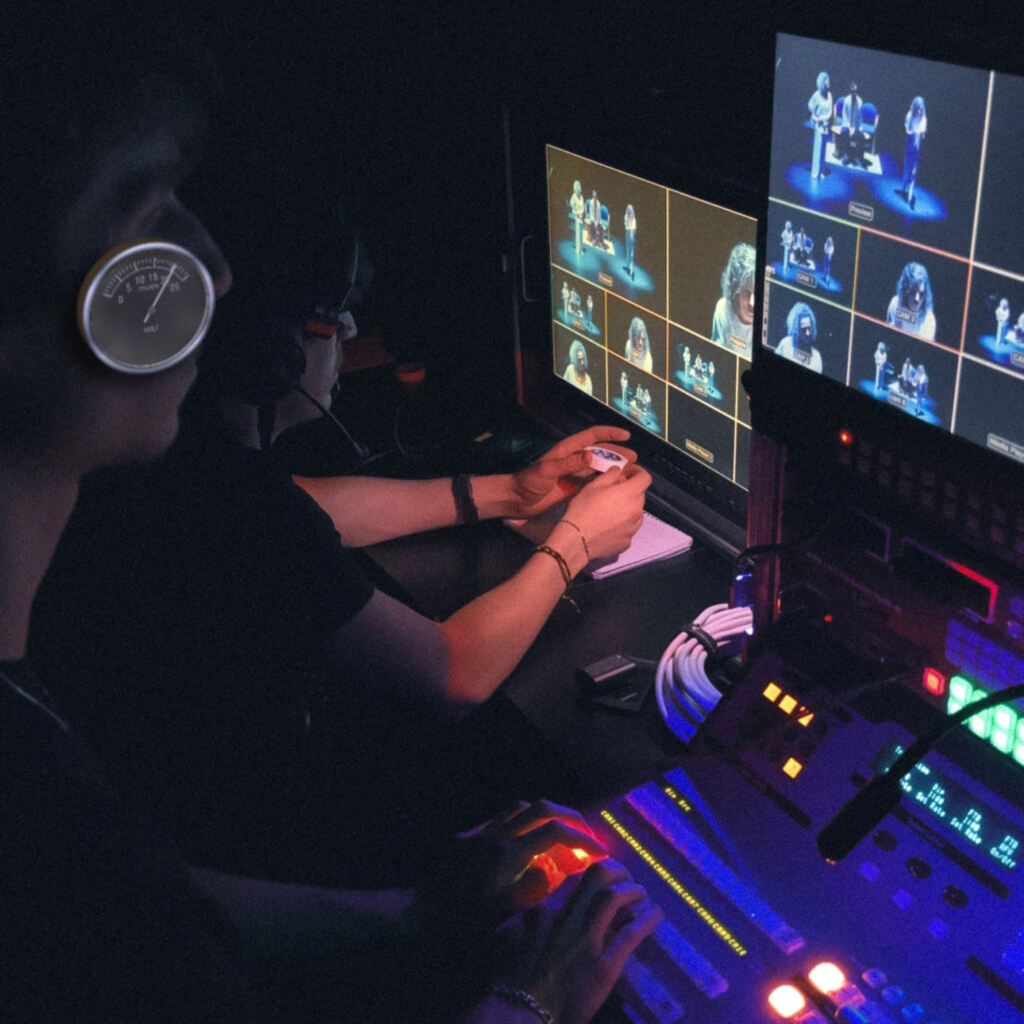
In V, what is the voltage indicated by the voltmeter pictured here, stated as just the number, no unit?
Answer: 20
